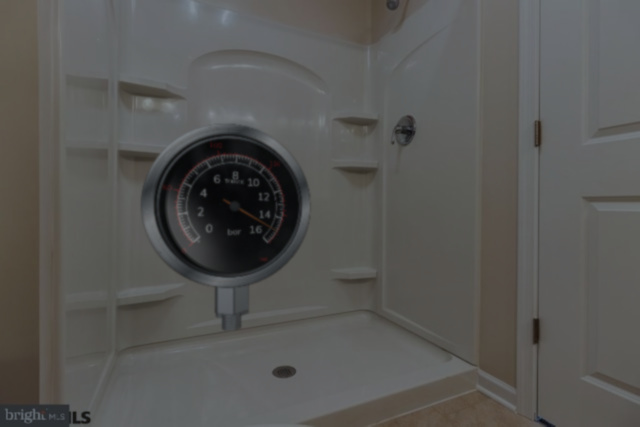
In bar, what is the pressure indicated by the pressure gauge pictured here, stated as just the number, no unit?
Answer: 15
